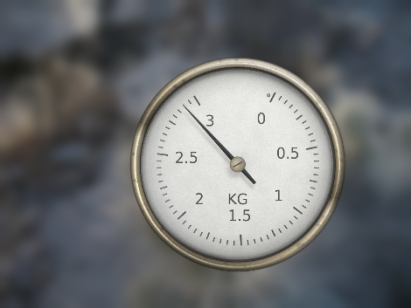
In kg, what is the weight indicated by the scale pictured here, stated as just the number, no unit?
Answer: 2.9
